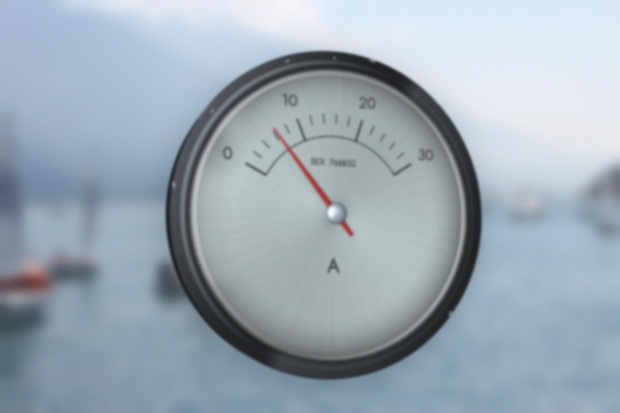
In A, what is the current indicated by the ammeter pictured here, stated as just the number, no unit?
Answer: 6
